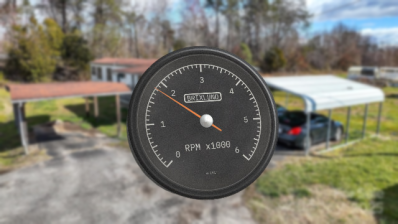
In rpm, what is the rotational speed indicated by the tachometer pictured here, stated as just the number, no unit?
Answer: 1800
